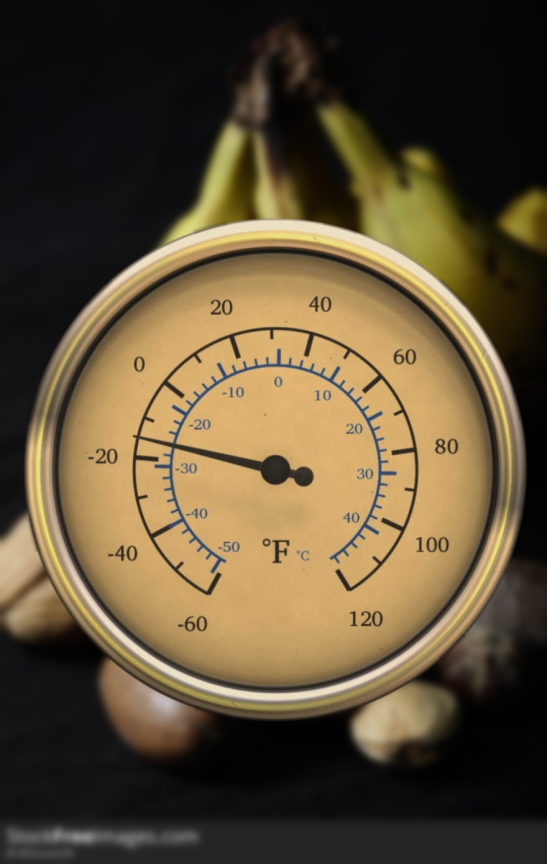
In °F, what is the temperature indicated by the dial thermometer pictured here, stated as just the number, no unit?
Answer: -15
